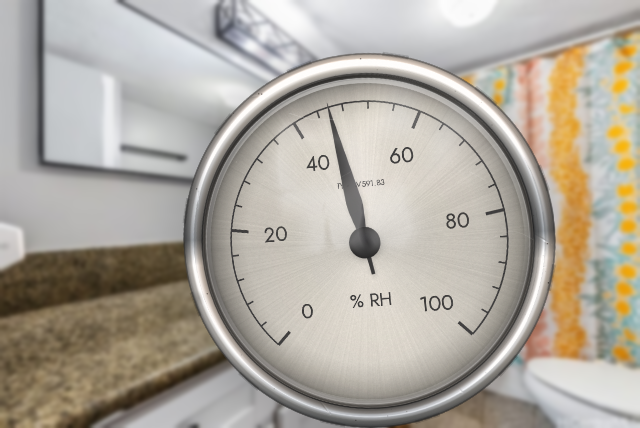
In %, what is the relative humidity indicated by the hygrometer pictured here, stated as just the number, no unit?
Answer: 46
